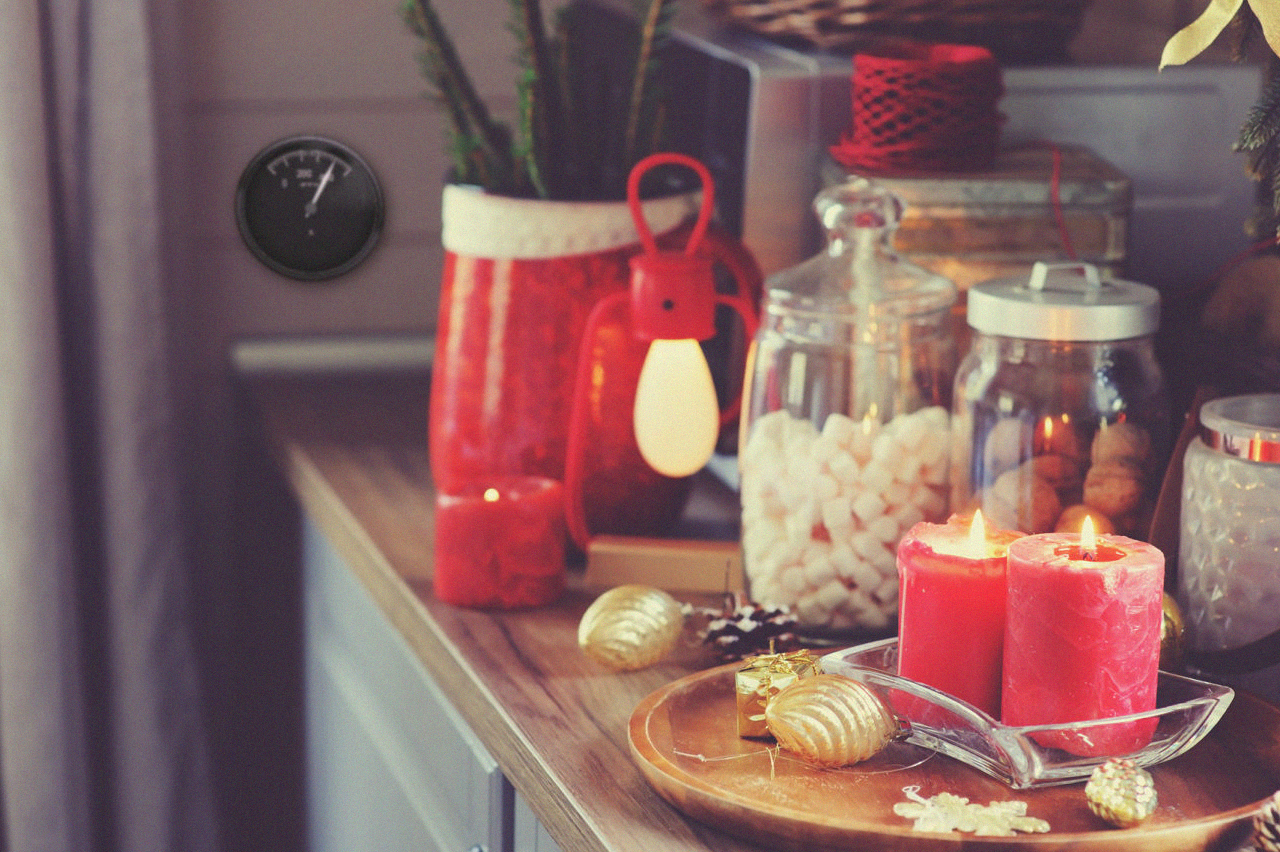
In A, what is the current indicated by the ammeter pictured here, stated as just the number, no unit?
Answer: 400
